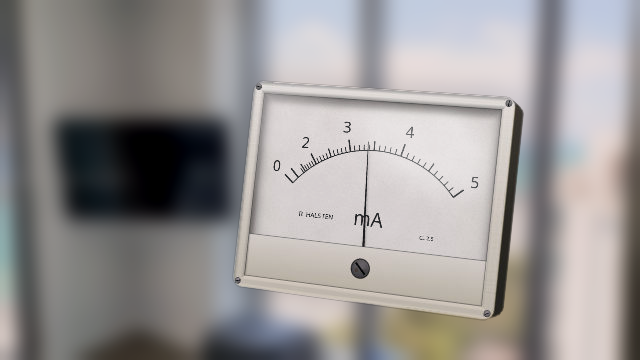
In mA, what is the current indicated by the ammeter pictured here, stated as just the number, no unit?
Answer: 3.4
